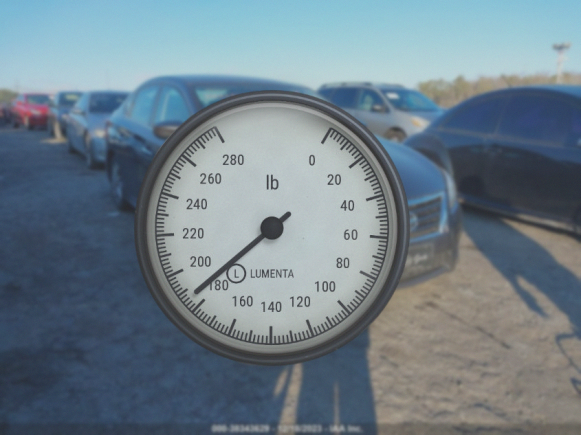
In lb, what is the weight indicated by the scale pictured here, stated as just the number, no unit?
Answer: 186
